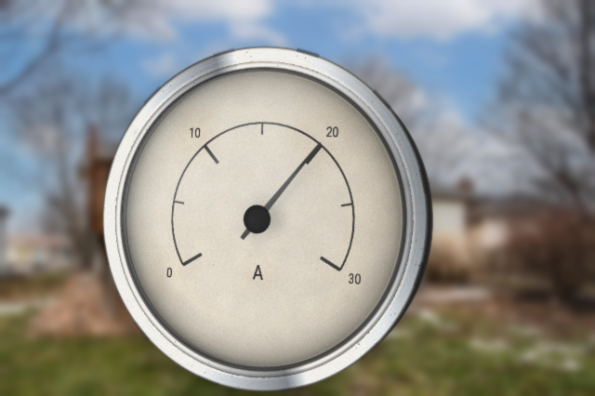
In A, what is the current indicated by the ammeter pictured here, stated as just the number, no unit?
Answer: 20
